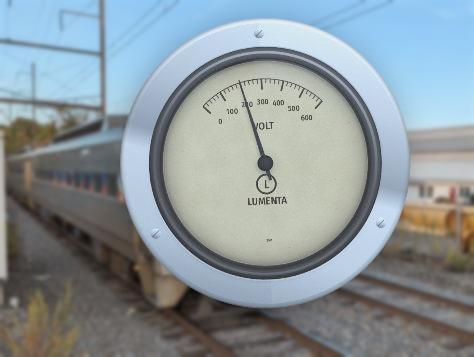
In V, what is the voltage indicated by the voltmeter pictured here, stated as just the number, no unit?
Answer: 200
